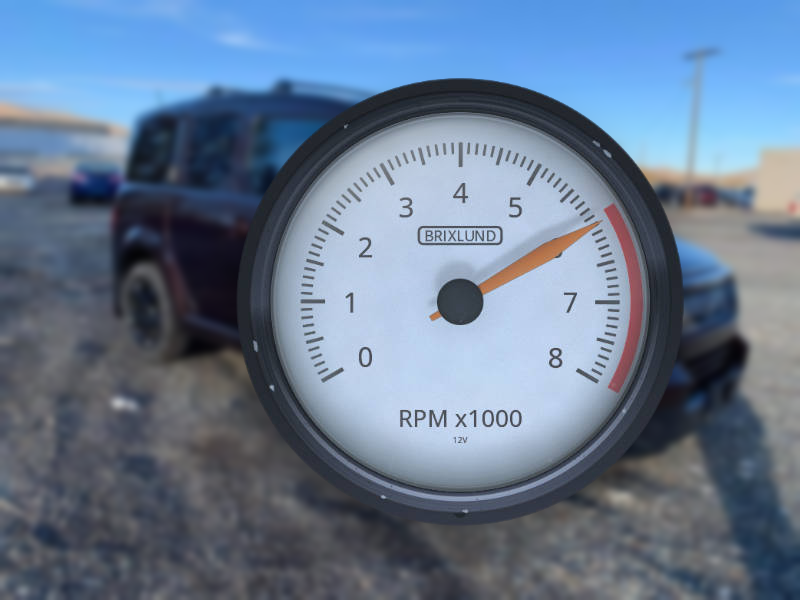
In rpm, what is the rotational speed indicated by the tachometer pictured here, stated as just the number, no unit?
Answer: 6000
